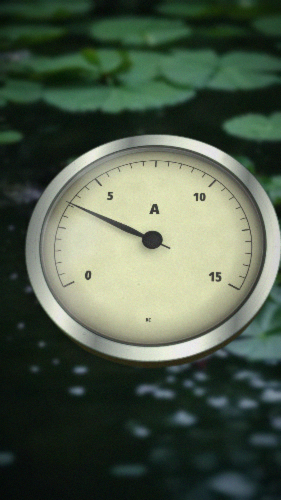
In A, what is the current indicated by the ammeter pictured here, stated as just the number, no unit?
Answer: 3.5
